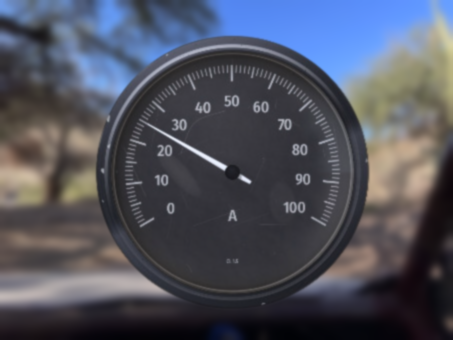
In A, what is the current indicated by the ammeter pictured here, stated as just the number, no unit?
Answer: 25
